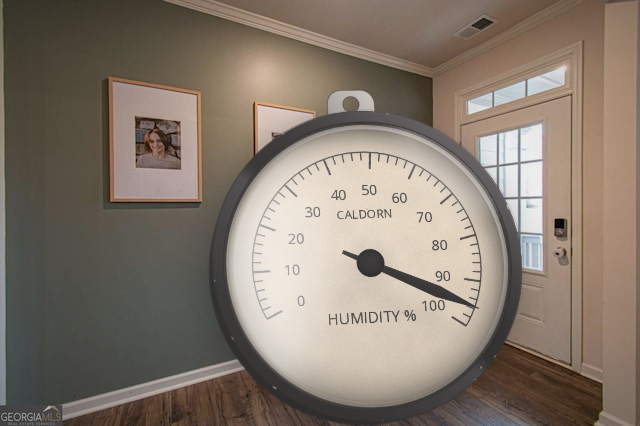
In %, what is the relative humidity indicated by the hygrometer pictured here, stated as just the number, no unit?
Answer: 96
